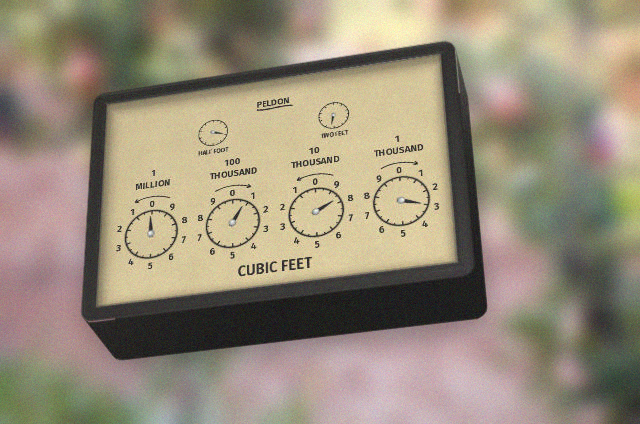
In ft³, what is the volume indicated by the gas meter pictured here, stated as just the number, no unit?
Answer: 8300
